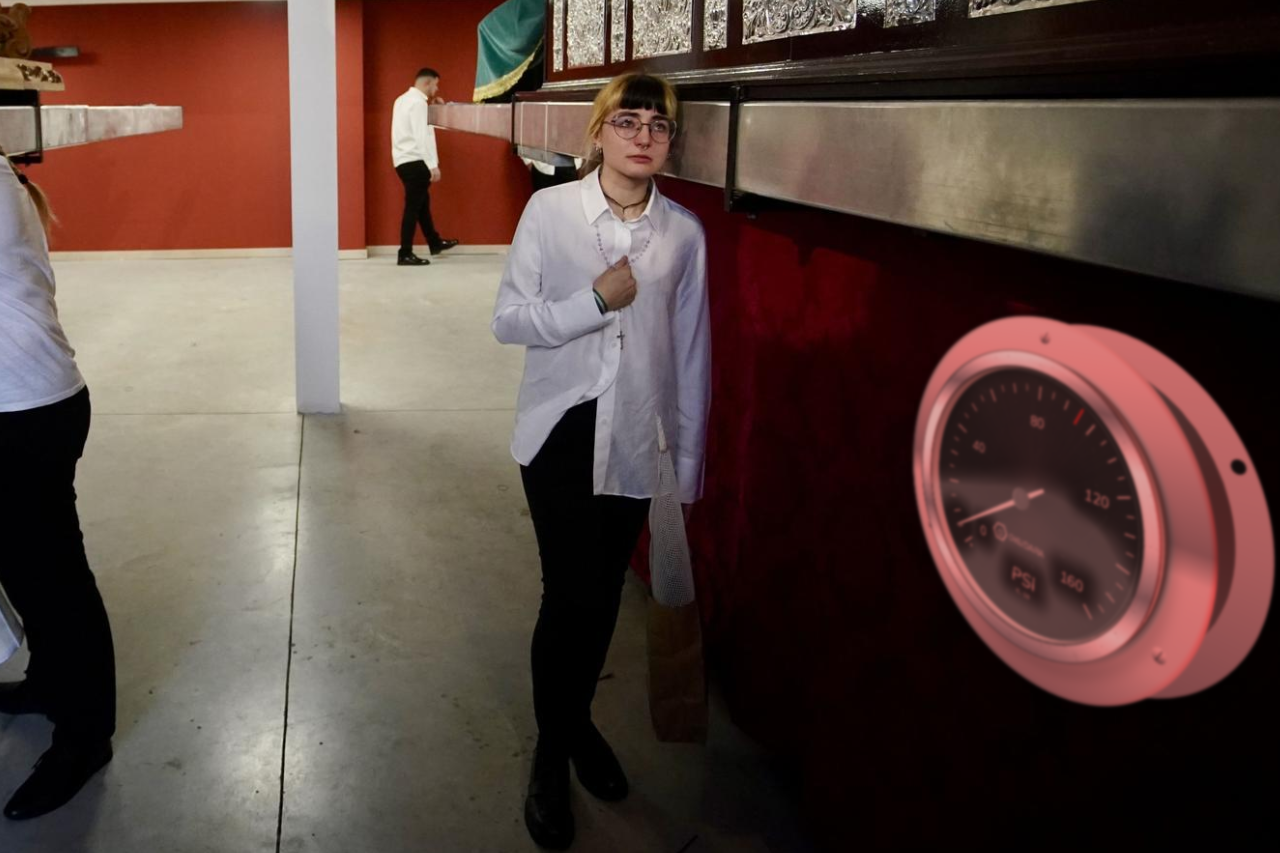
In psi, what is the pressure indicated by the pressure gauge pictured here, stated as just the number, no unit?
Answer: 5
